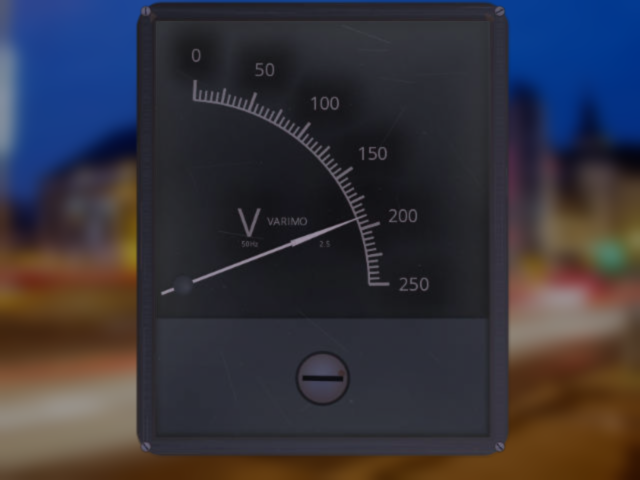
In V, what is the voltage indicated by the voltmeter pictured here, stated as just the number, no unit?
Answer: 190
